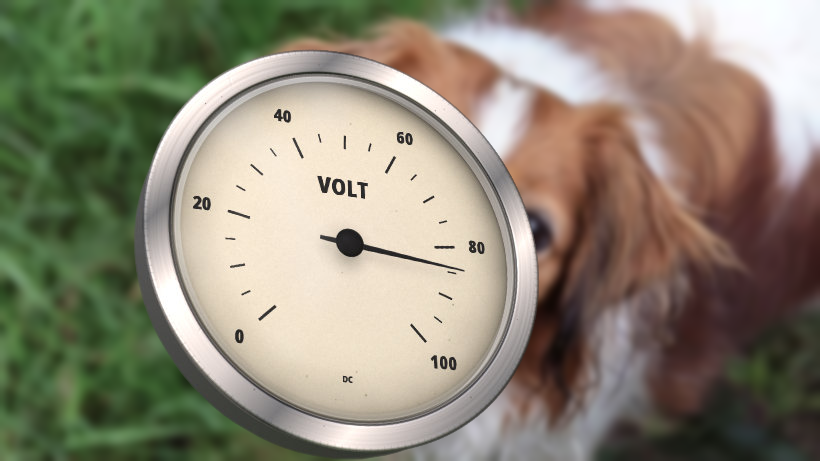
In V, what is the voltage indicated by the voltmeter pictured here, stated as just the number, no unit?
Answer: 85
